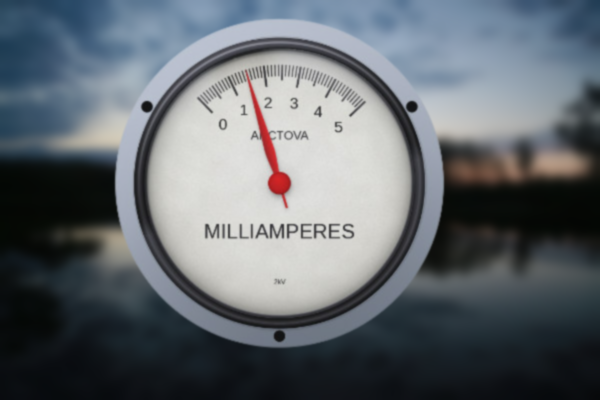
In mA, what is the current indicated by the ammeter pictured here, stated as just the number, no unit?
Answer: 1.5
